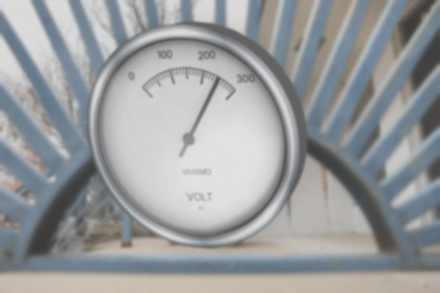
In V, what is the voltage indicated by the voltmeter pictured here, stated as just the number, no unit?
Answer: 250
